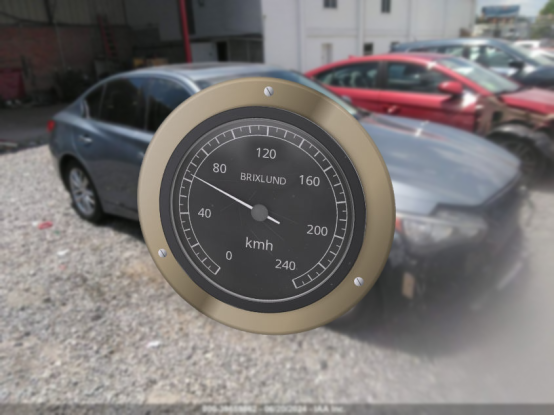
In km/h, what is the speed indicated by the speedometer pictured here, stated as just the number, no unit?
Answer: 65
